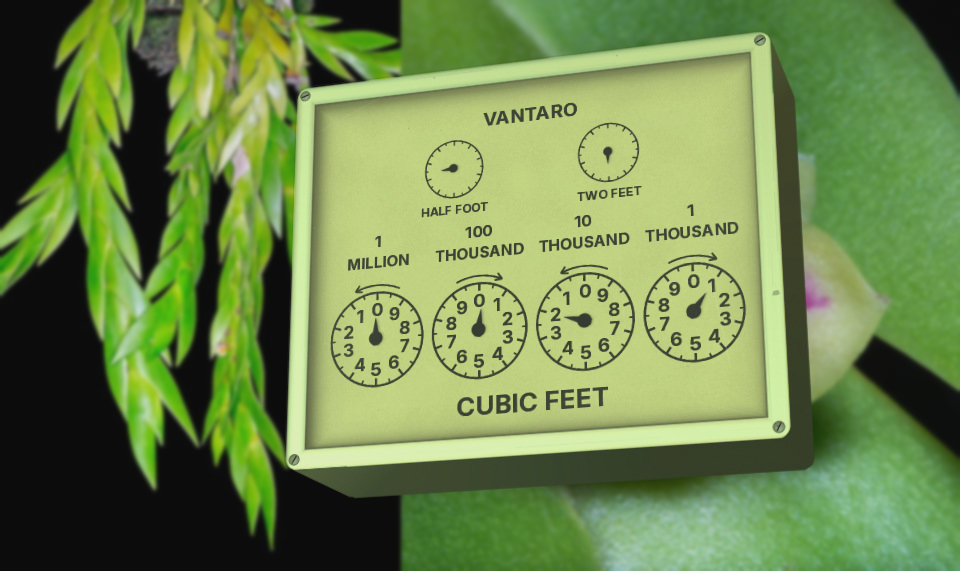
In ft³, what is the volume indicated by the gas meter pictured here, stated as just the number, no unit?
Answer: 2100
